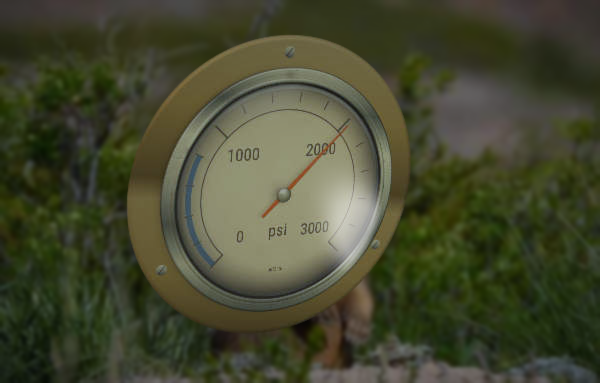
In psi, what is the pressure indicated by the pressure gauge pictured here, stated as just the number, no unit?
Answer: 2000
